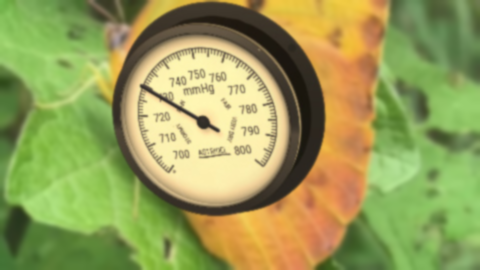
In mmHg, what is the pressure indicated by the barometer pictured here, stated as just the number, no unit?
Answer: 730
